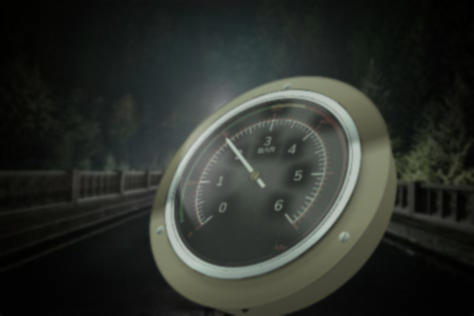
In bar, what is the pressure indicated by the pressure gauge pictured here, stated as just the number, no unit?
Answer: 2
